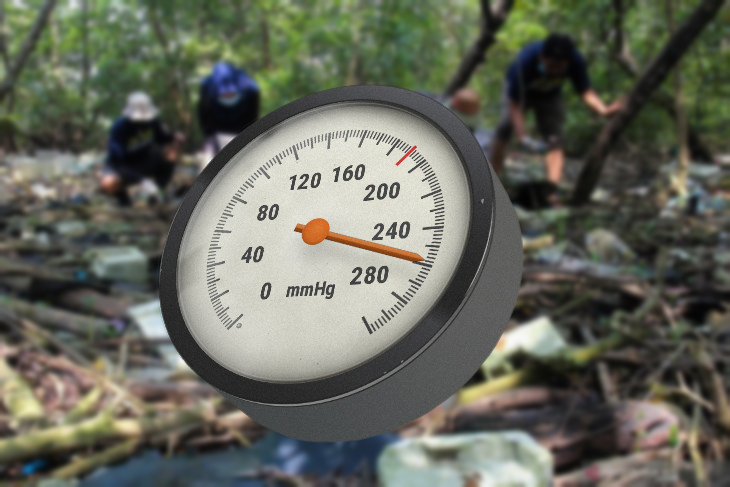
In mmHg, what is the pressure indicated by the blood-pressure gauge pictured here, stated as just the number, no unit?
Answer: 260
